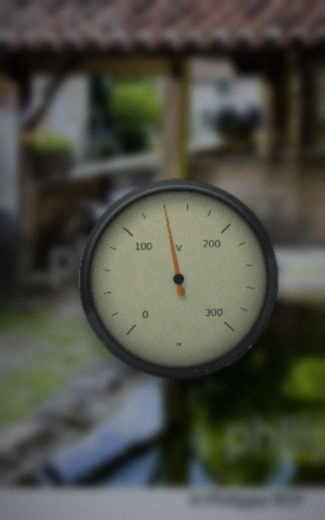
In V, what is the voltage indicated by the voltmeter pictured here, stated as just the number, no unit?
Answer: 140
